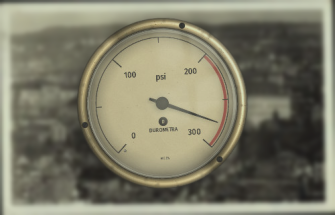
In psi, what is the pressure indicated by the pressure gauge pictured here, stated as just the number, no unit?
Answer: 275
